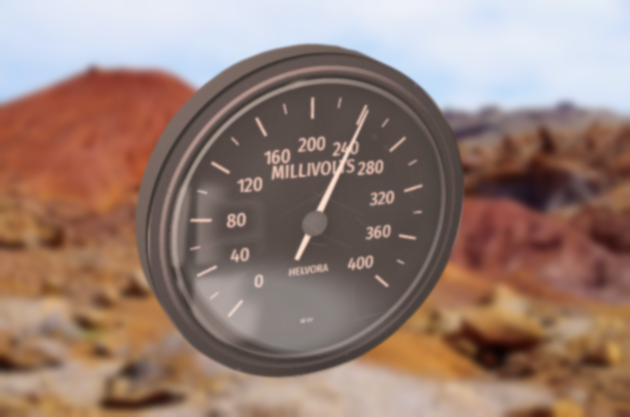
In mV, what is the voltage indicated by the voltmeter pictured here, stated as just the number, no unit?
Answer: 240
